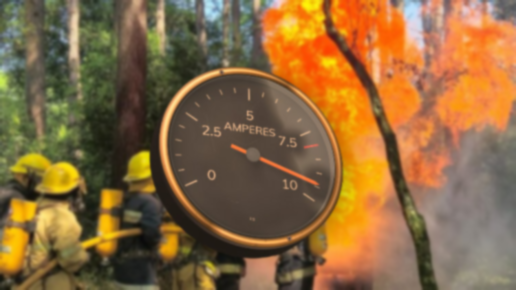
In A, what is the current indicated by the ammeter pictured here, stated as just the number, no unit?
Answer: 9.5
